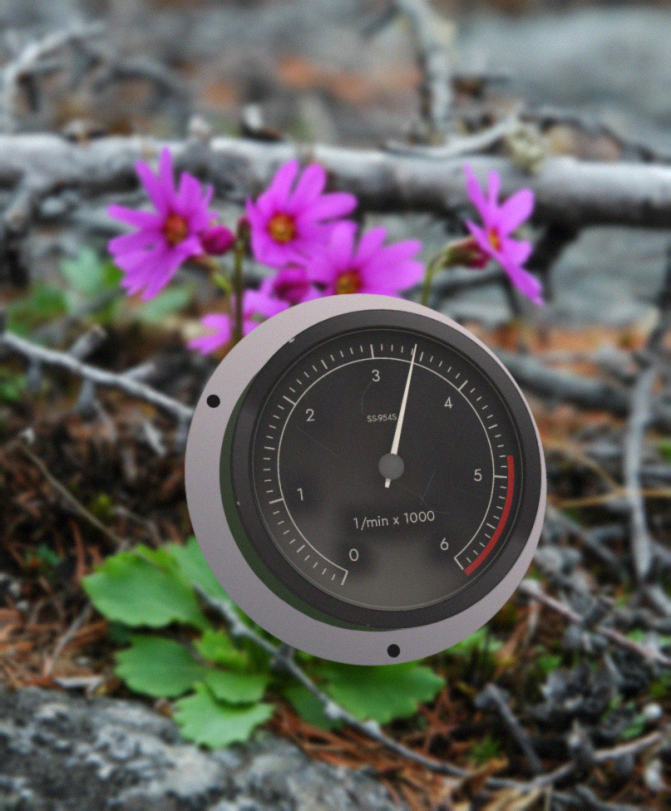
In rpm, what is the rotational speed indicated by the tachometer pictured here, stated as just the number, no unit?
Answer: 3400
